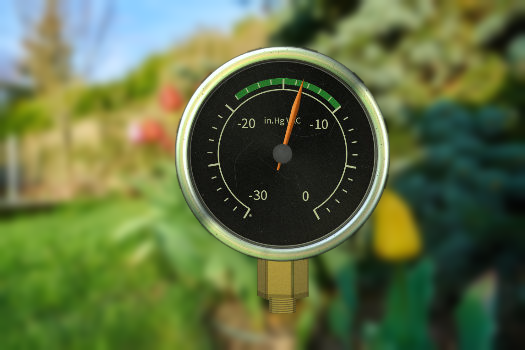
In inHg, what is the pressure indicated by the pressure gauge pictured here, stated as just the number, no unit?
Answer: -13.5
